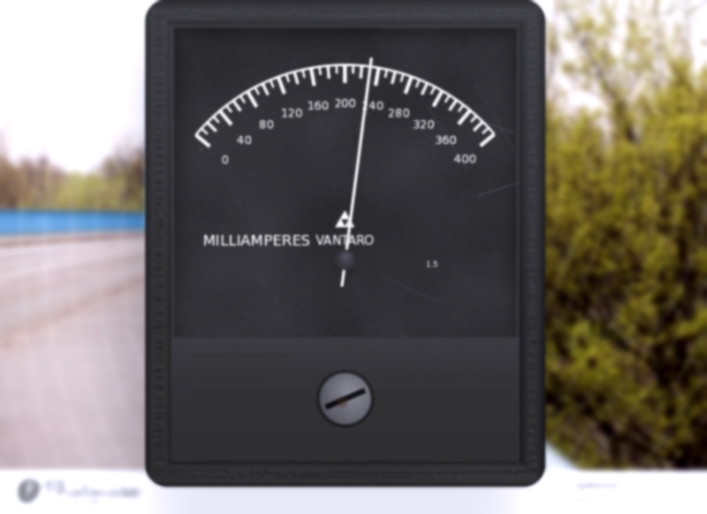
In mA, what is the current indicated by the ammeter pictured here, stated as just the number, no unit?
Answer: 230
